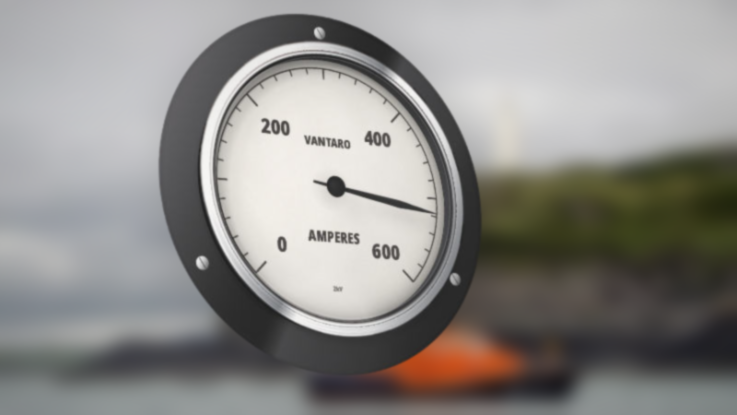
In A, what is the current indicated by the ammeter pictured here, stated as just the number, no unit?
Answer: 520
